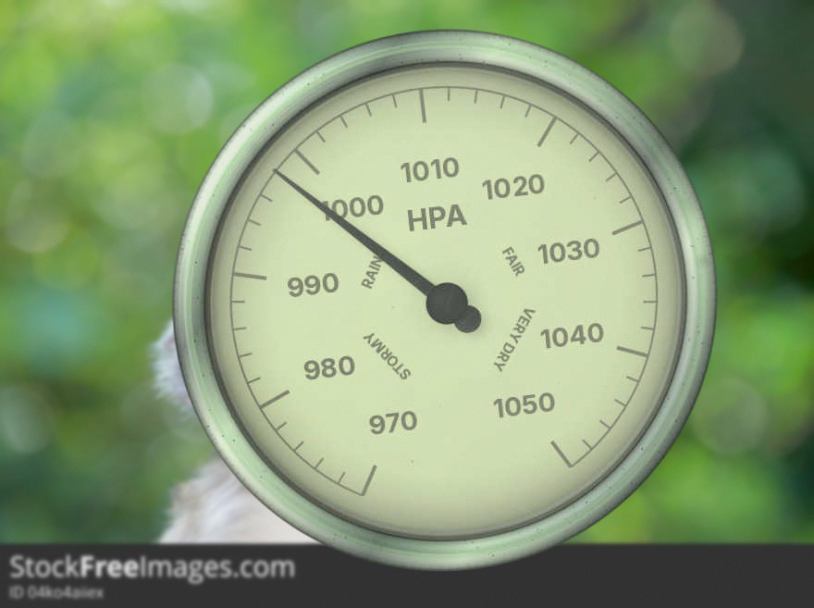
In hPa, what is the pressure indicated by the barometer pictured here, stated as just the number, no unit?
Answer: 998
